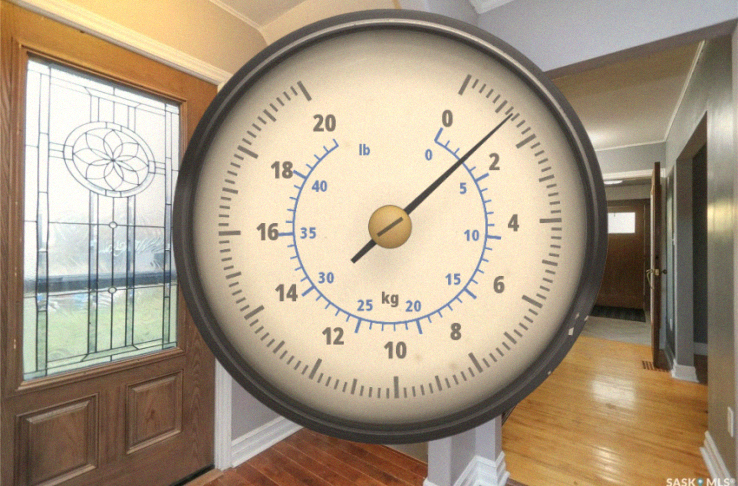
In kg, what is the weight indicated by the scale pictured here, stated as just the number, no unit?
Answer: 1.3
